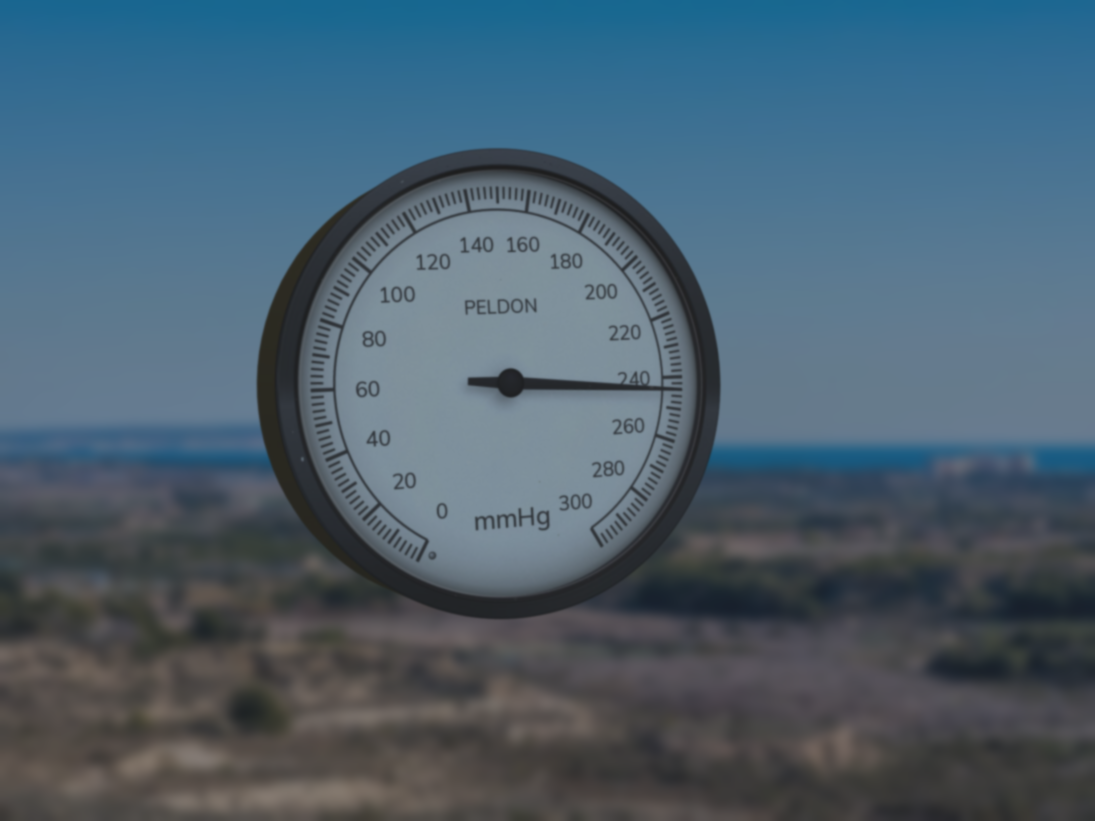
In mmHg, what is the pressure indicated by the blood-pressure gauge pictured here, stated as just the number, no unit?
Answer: 244
